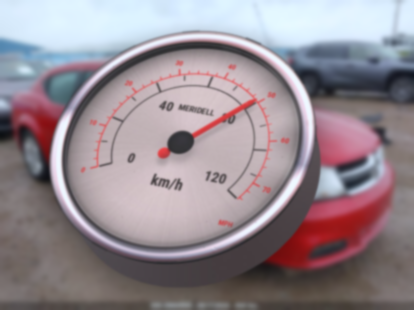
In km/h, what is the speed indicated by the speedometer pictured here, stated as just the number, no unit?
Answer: 80
